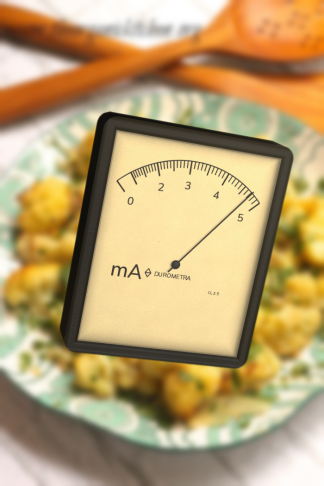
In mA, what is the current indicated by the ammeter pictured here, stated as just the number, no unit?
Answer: 4.7
